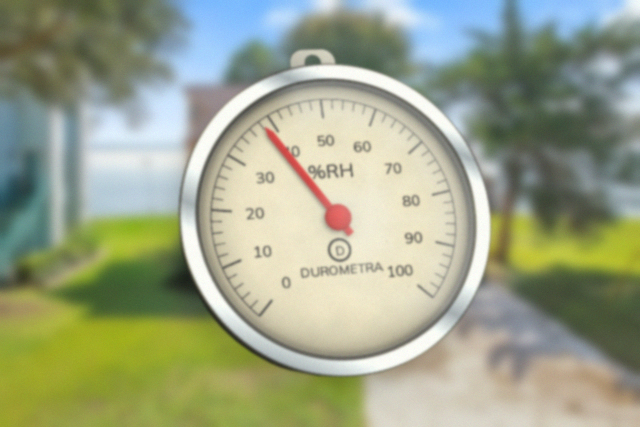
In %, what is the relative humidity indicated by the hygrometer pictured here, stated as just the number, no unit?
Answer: 38
